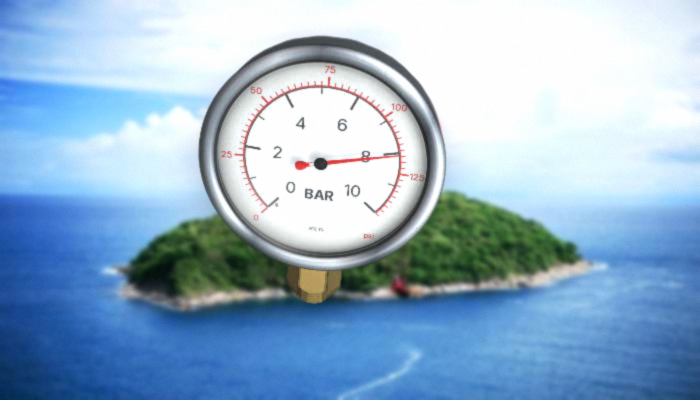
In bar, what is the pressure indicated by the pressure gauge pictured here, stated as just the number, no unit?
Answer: 8
